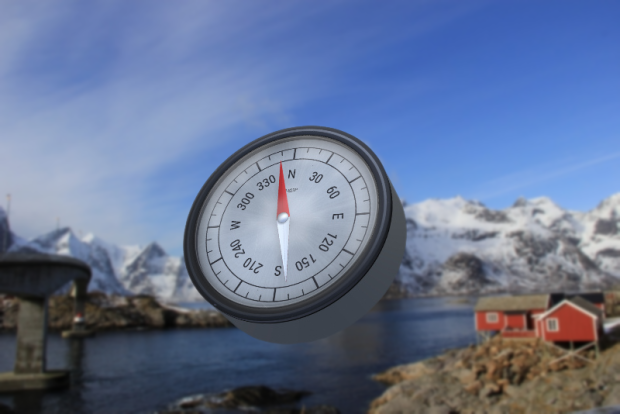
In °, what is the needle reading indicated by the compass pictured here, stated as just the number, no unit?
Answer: 350
